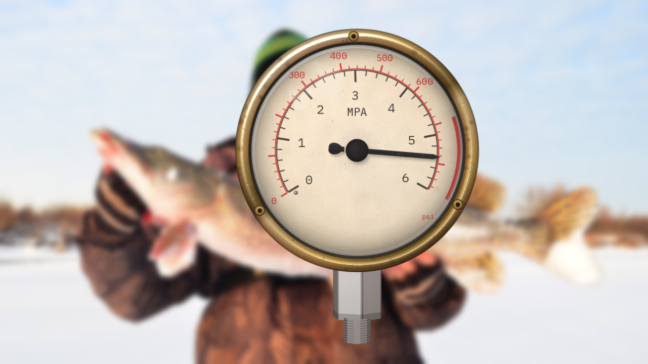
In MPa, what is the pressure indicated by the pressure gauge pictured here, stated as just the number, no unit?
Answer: 5.4
